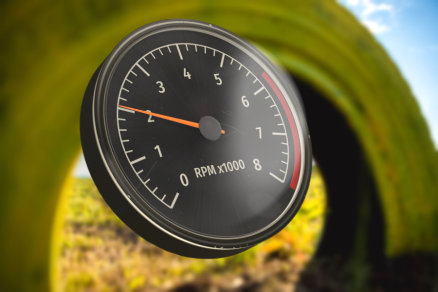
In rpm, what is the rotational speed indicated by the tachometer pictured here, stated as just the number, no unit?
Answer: 2000
